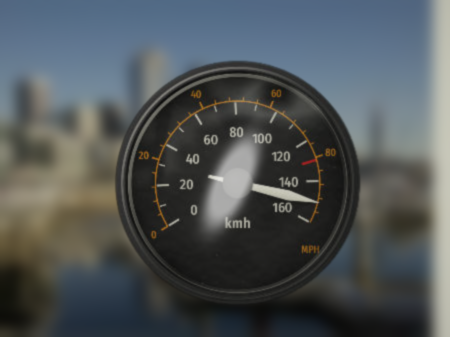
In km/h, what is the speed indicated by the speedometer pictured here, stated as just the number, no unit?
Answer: 150
